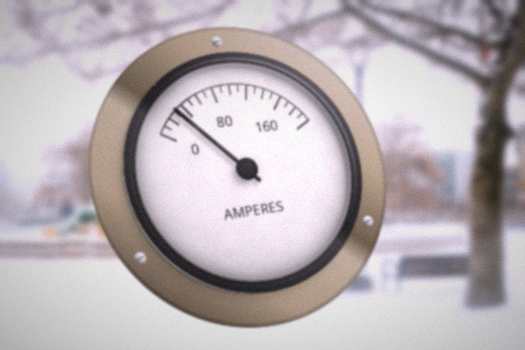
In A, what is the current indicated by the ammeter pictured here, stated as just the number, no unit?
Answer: 30
